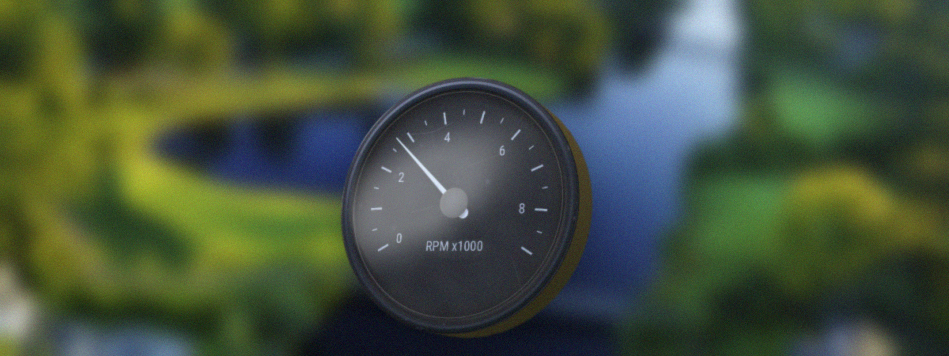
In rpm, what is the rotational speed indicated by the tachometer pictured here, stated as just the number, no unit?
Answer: 2750
